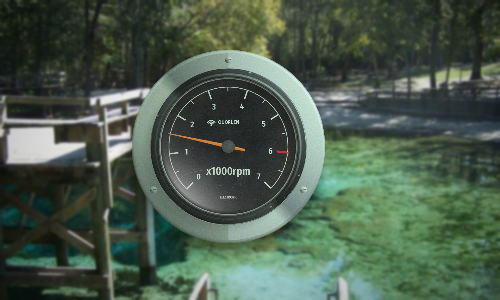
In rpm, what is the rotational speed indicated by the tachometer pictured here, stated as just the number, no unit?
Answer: 1500
